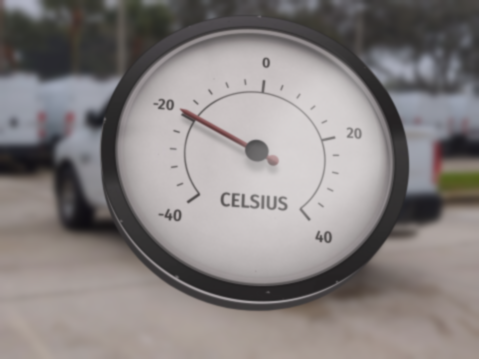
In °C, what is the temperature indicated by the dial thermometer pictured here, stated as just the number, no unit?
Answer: -20
